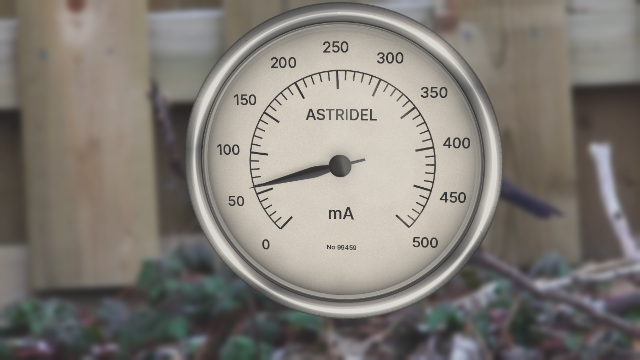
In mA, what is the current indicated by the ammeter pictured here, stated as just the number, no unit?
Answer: 60
